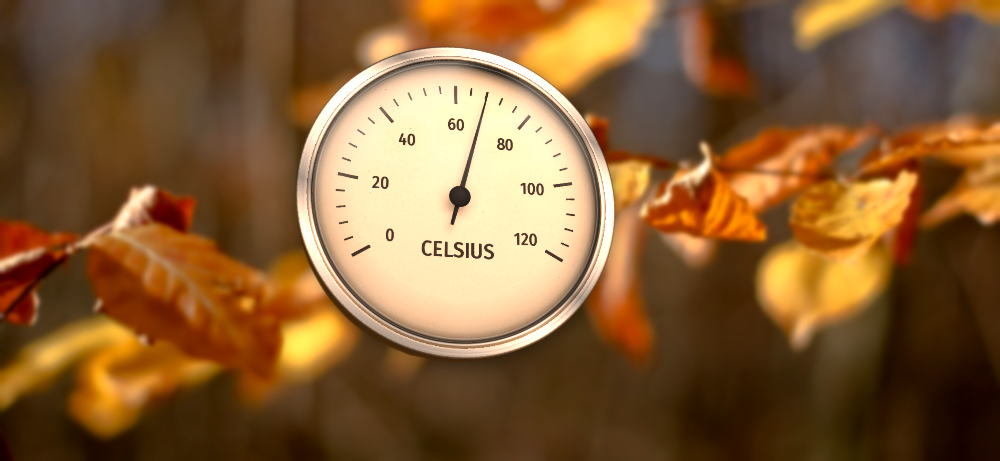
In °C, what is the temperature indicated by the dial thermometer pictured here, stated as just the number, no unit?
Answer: 68
